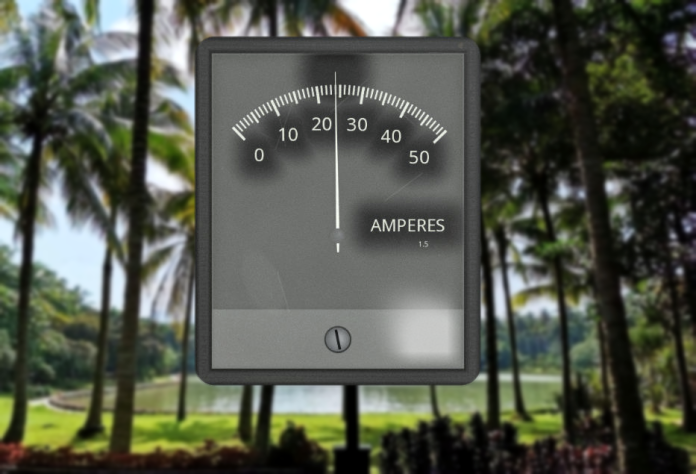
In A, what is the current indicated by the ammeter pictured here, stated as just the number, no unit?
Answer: 24
